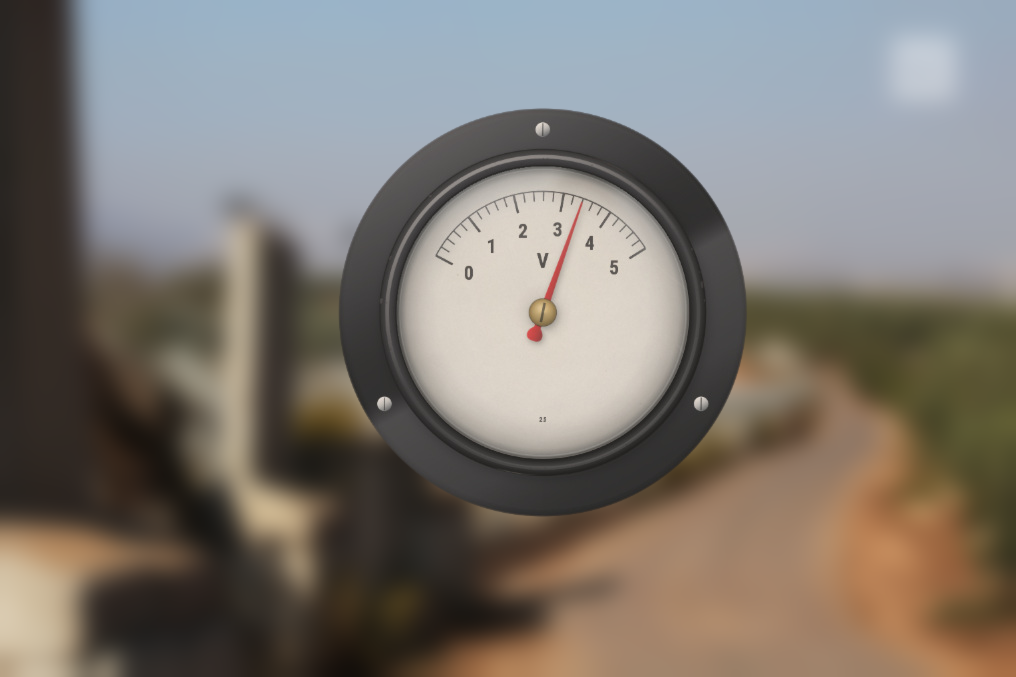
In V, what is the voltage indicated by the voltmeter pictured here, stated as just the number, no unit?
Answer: 3.4
